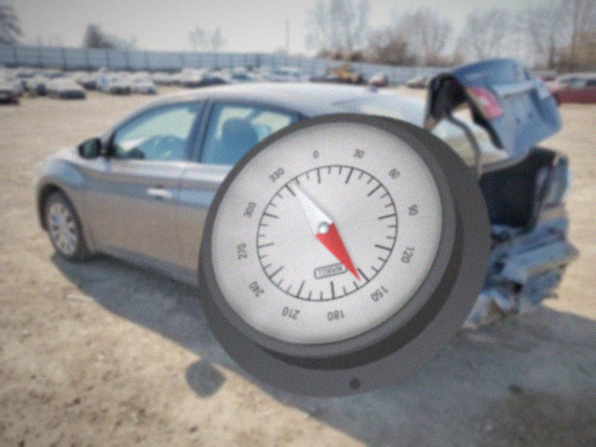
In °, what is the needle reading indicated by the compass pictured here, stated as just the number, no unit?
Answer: 155
